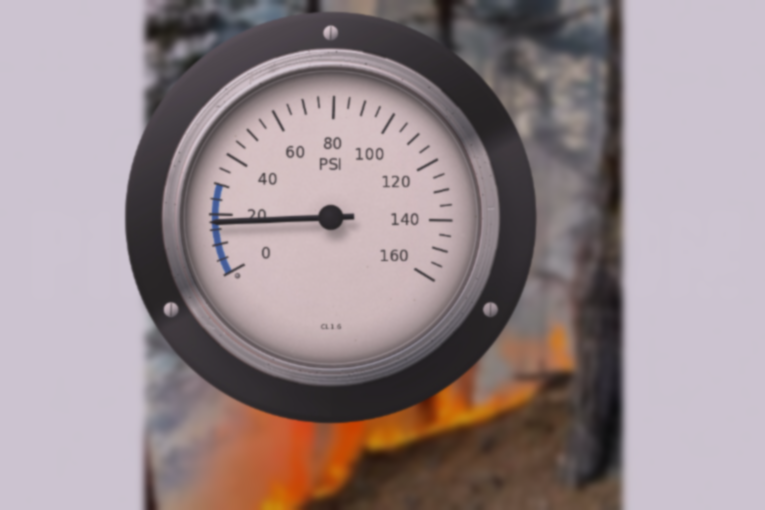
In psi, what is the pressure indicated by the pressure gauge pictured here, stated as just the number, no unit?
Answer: 17.5
